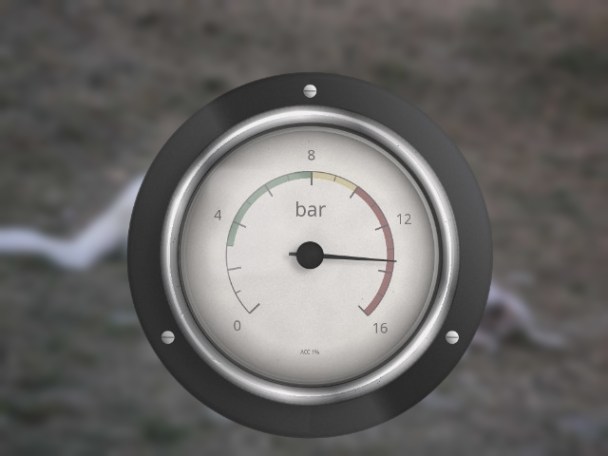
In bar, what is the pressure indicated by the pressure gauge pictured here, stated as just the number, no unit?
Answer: 13.5
